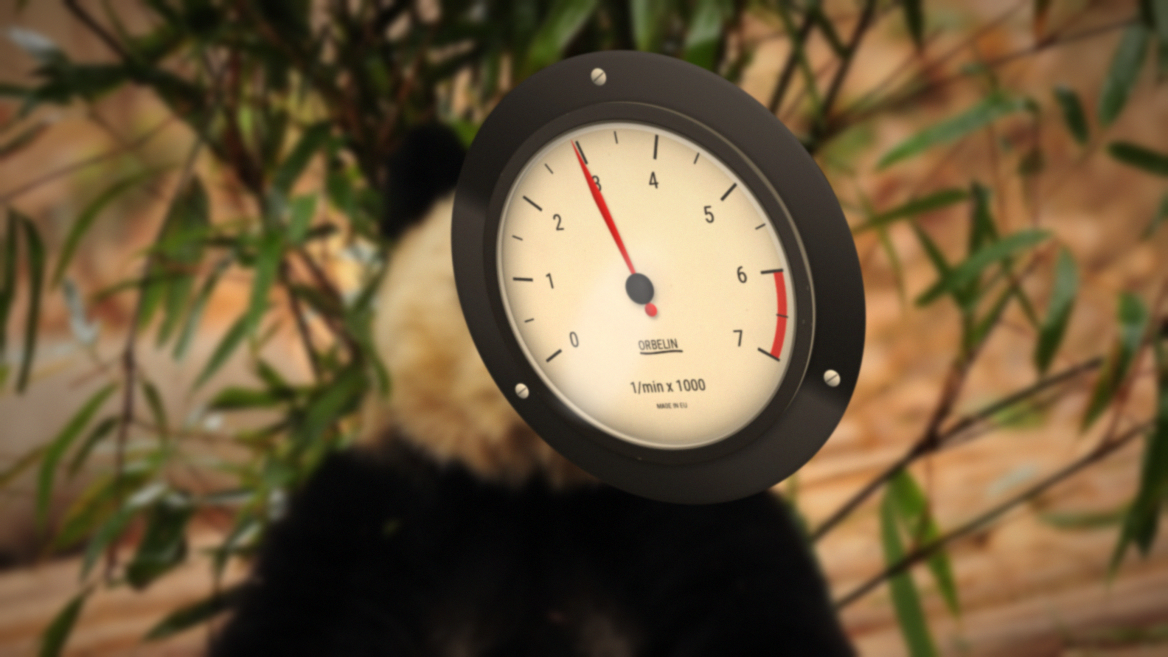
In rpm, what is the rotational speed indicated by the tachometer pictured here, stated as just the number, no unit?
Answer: 3000
